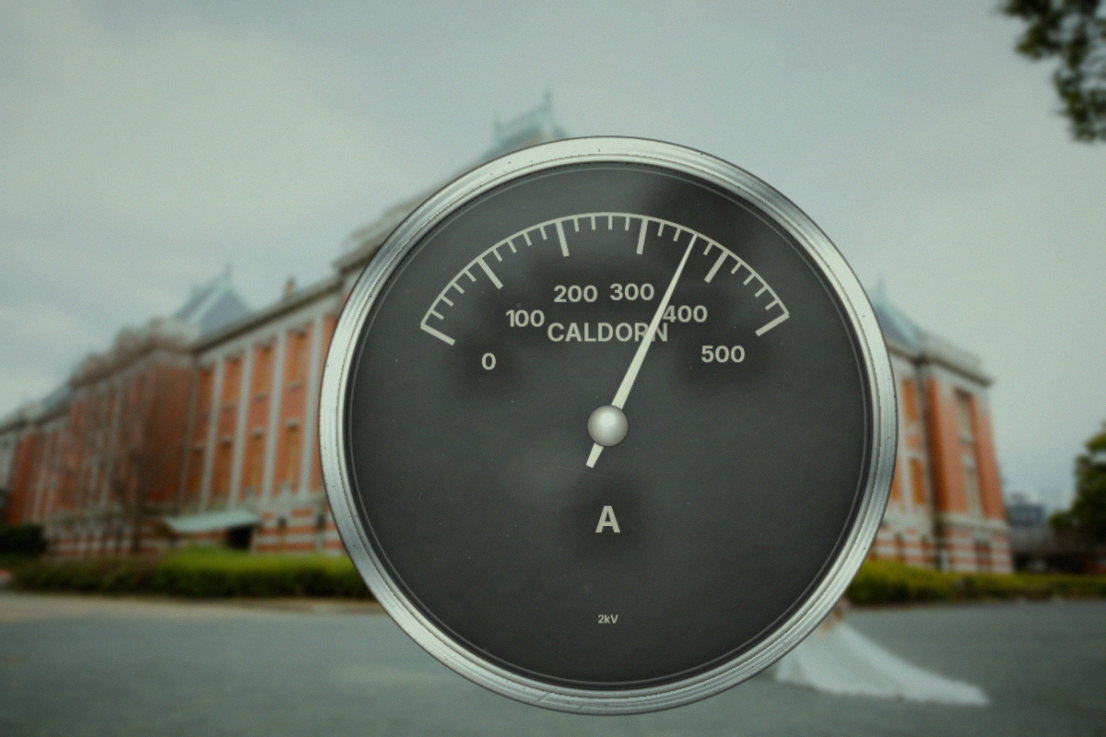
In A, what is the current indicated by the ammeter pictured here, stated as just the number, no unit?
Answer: 360
